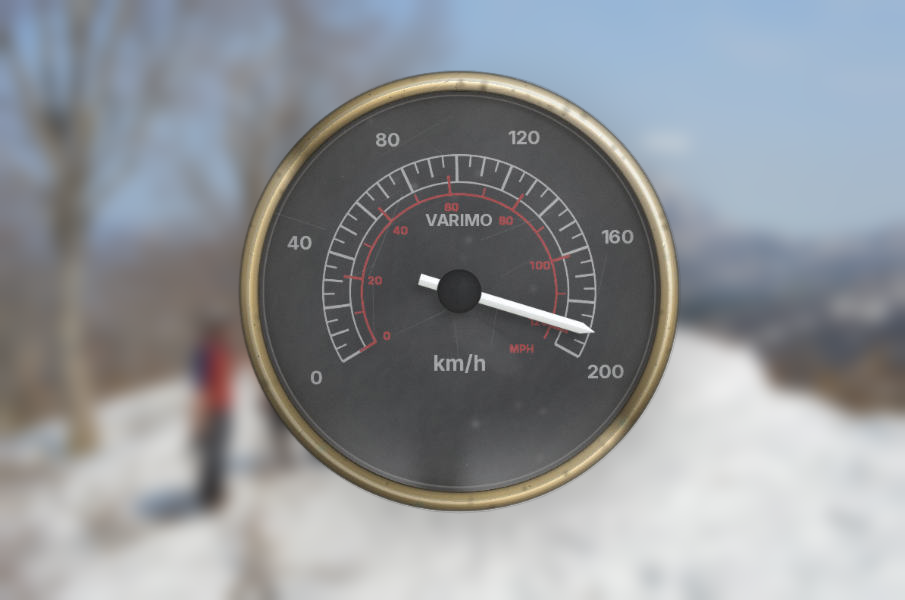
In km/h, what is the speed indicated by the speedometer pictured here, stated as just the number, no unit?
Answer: 190
